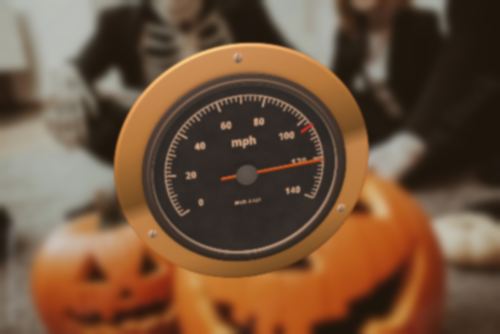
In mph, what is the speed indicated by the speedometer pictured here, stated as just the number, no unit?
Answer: 120
